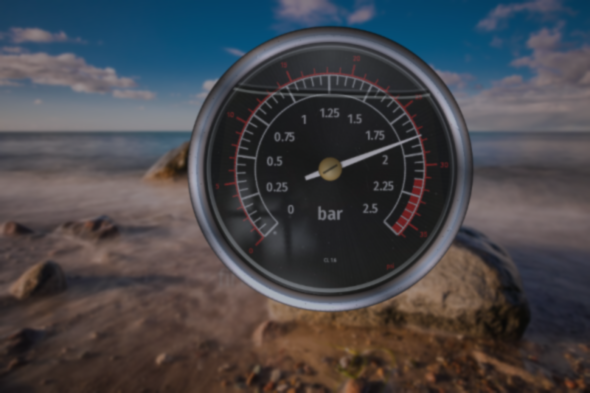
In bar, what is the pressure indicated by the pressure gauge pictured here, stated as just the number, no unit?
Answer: 1.9
